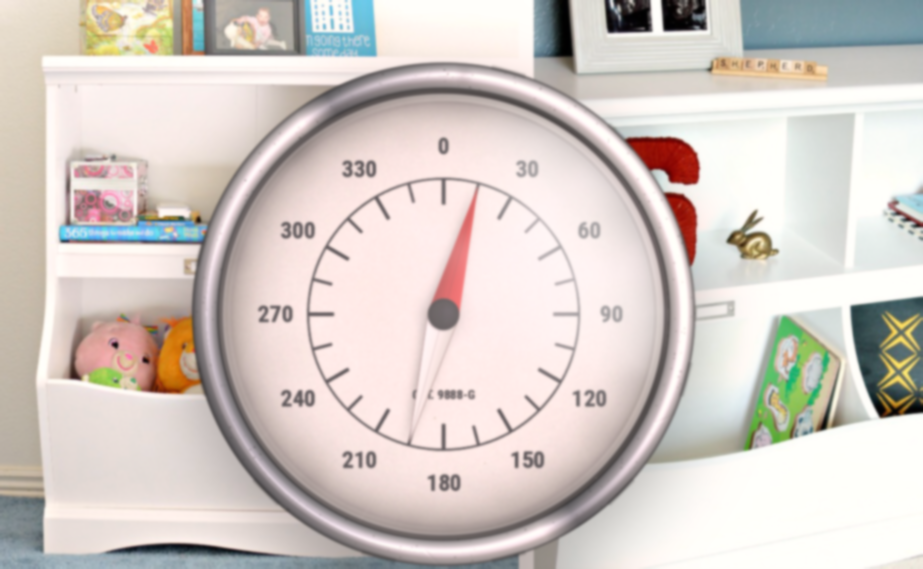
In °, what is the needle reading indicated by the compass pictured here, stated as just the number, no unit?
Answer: 15
